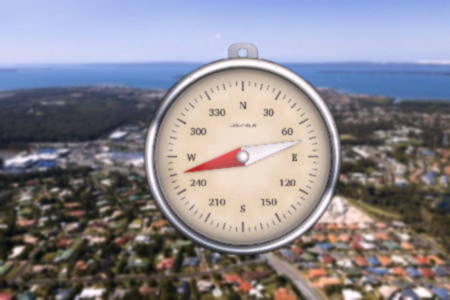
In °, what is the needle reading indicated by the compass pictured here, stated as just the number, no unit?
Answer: 255
